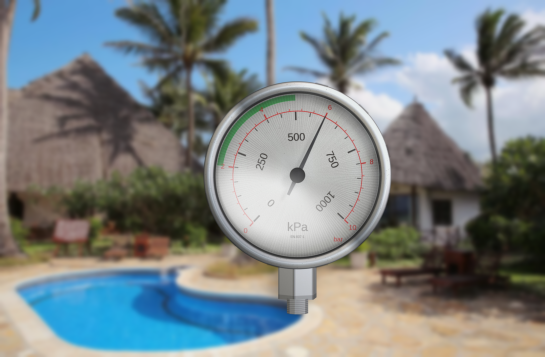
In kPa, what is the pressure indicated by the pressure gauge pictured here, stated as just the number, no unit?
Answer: 600
